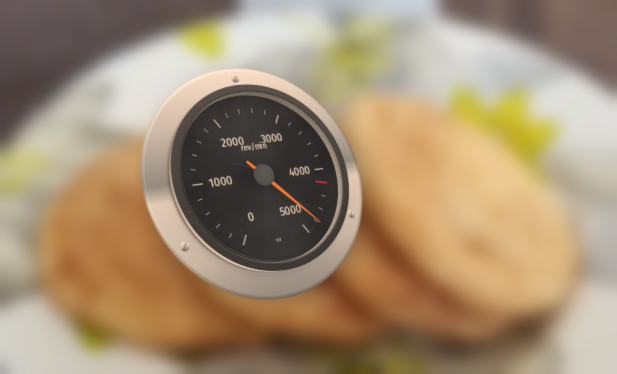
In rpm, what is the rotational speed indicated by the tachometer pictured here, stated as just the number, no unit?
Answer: 4800
